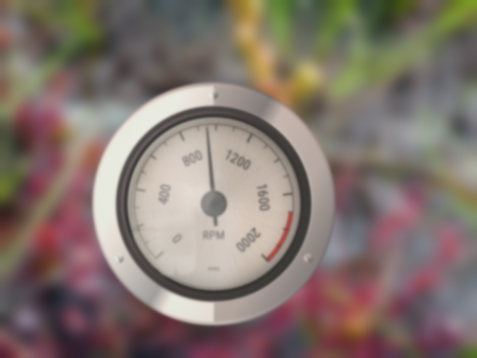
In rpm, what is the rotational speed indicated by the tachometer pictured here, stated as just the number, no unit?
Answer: 950
